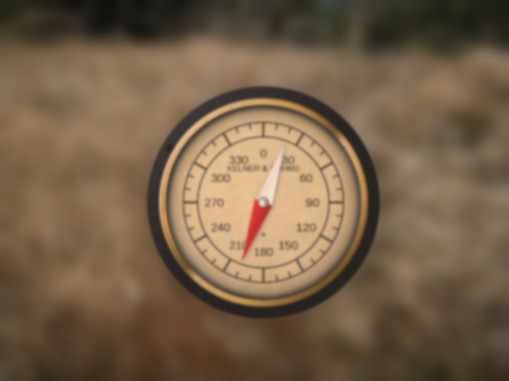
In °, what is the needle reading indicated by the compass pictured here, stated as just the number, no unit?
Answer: 200
